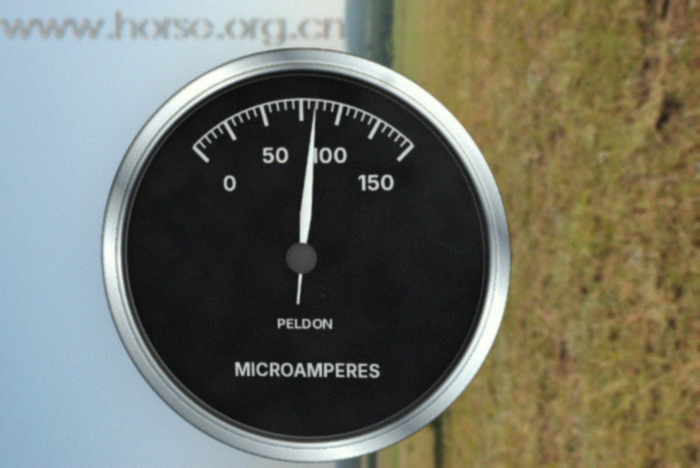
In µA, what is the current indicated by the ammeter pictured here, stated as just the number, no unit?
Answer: 85
